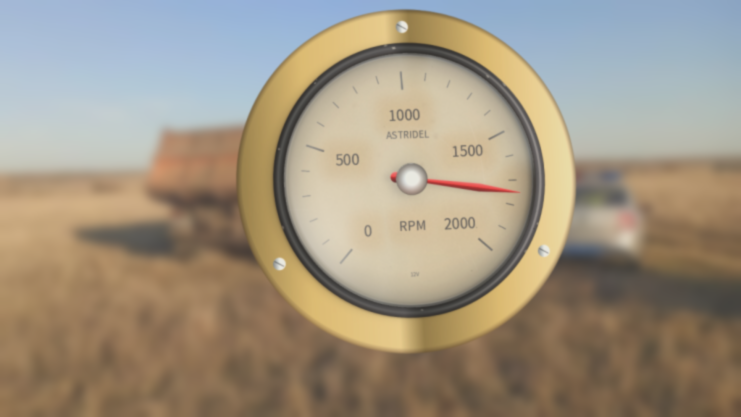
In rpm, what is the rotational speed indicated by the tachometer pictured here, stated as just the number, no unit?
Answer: 1750
